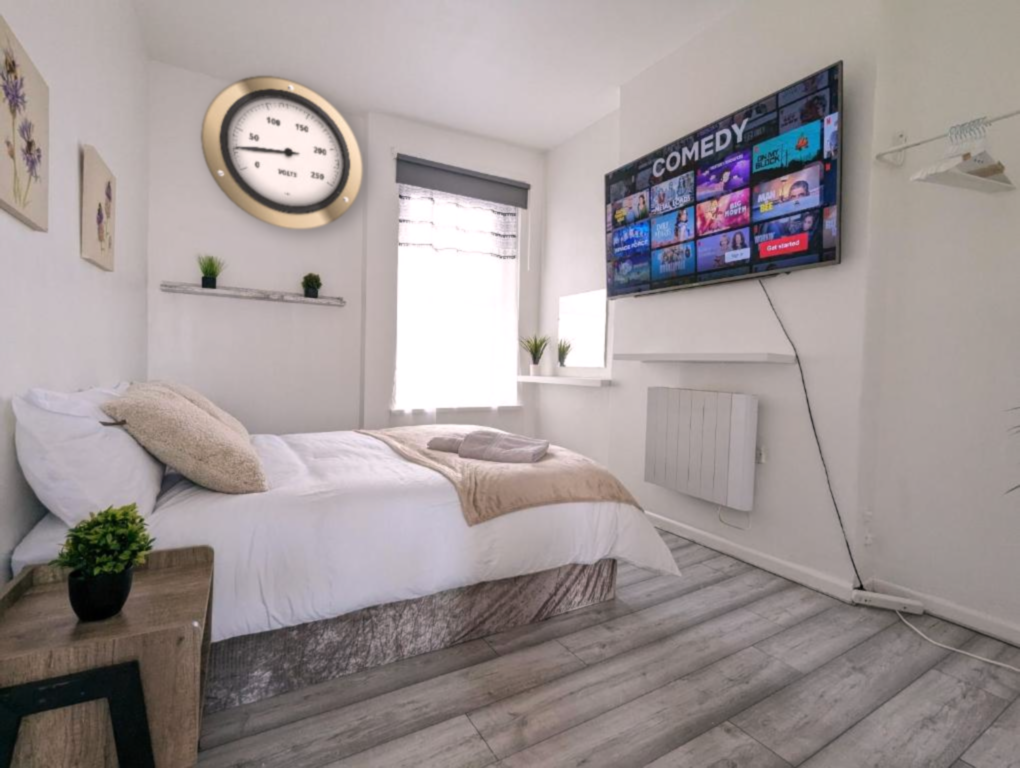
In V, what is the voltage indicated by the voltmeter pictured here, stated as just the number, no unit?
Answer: 25
